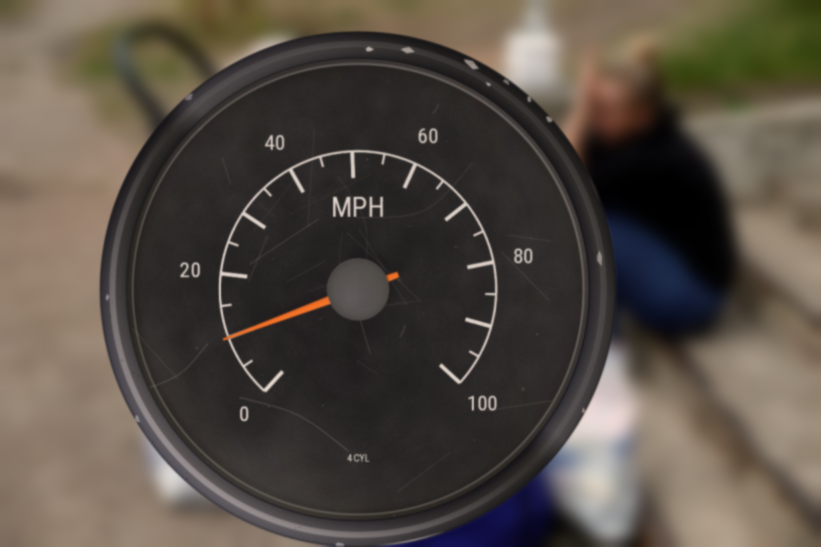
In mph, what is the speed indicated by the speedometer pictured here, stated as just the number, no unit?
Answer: 10
